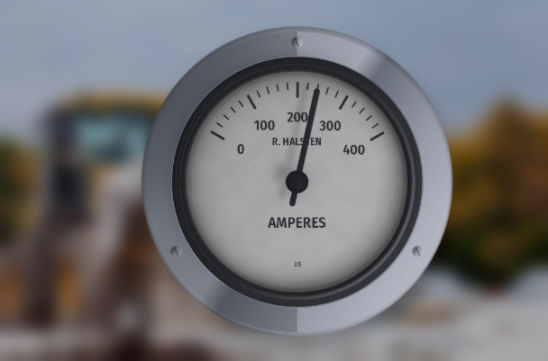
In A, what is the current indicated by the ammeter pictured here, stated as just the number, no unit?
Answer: 240
